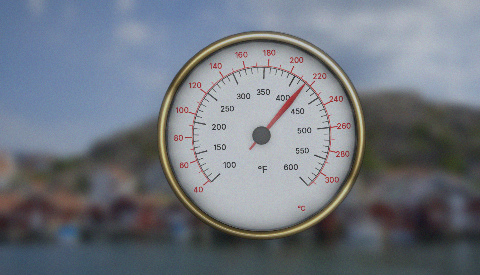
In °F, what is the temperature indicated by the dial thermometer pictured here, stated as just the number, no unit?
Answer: 420
